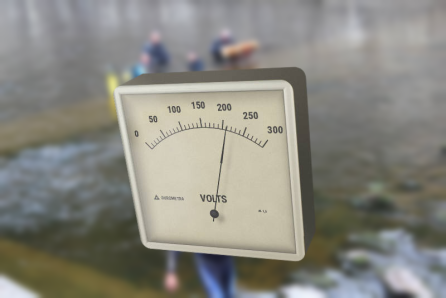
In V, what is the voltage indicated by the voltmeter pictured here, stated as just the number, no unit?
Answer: 210
